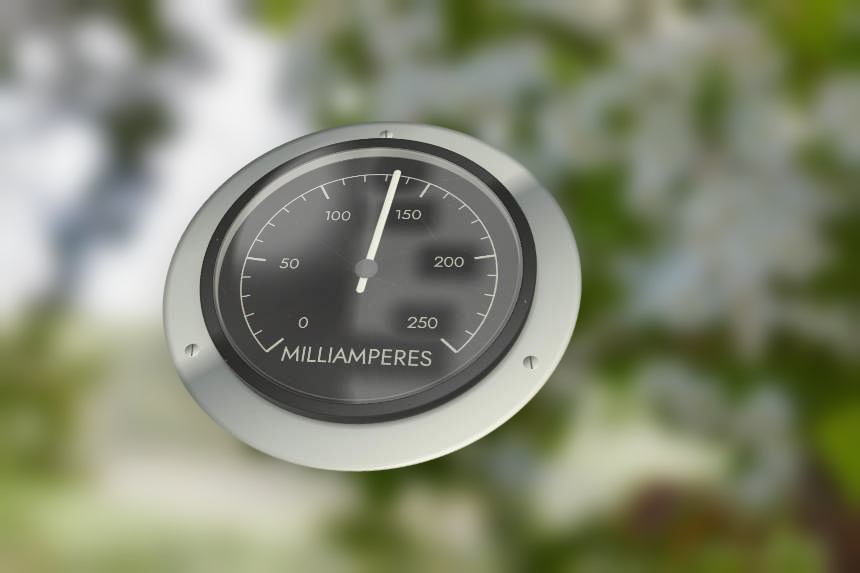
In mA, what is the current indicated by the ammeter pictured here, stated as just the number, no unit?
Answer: 135
